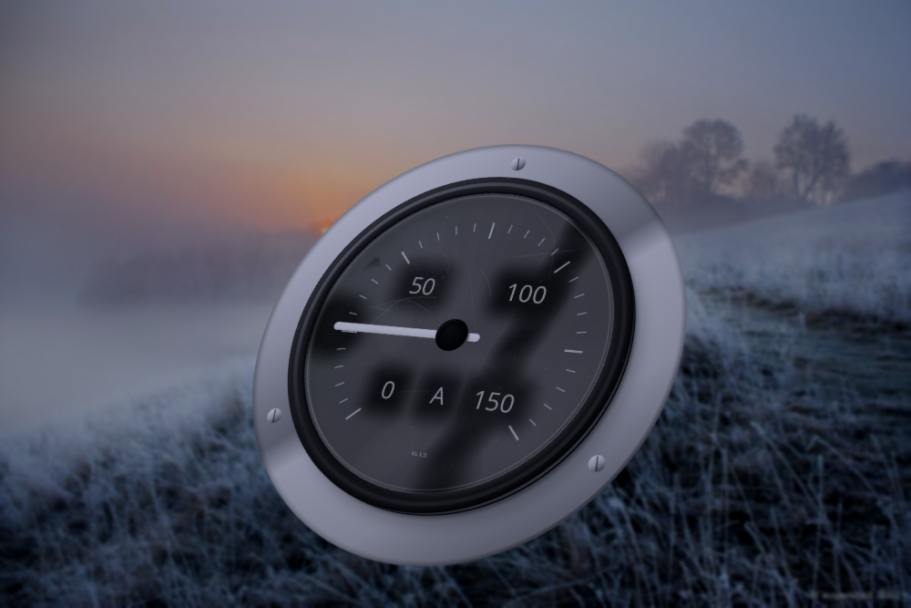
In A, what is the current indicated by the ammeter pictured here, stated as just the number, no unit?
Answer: 25
